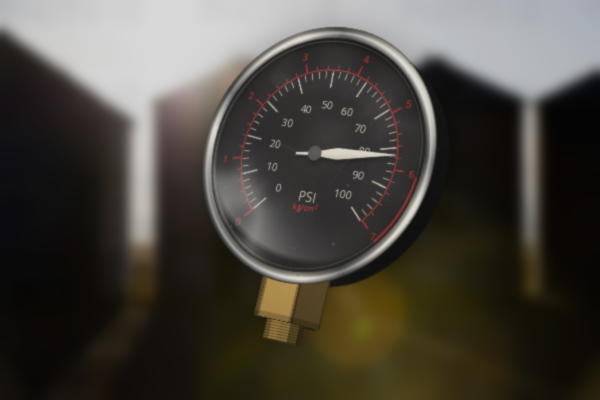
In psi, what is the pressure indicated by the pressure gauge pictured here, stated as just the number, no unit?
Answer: 82
